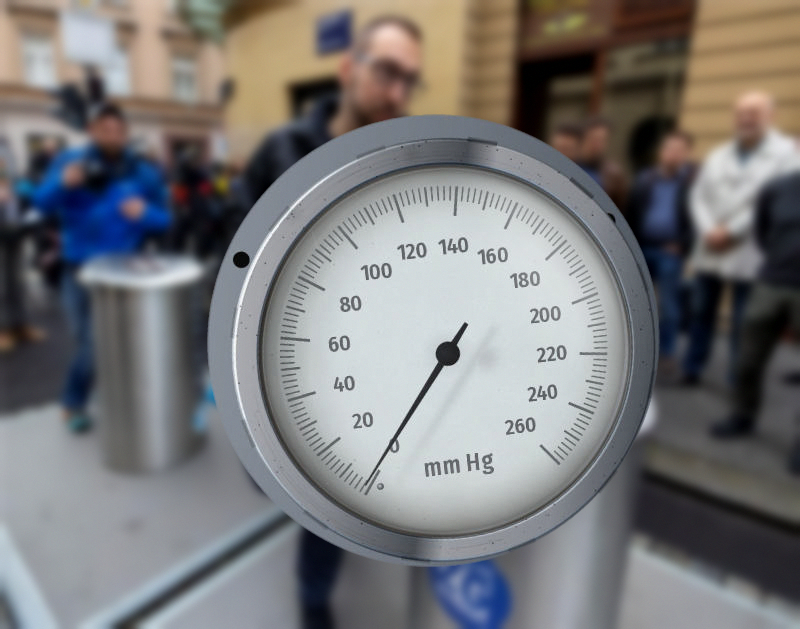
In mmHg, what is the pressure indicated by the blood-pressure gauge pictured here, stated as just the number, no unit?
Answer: 2
